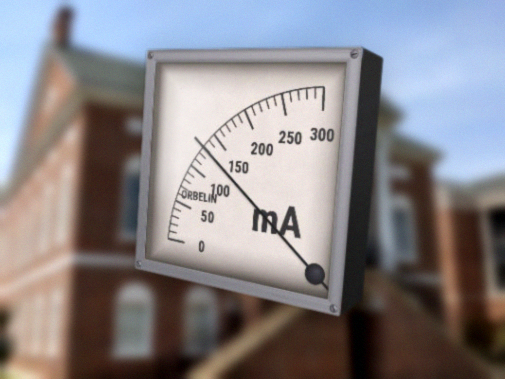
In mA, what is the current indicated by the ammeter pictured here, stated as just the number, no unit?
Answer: 130
